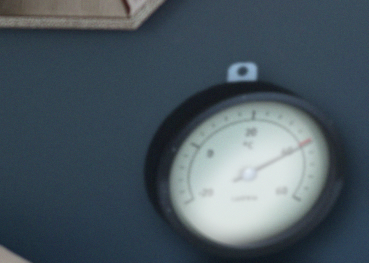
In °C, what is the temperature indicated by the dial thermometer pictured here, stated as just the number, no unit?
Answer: 40
